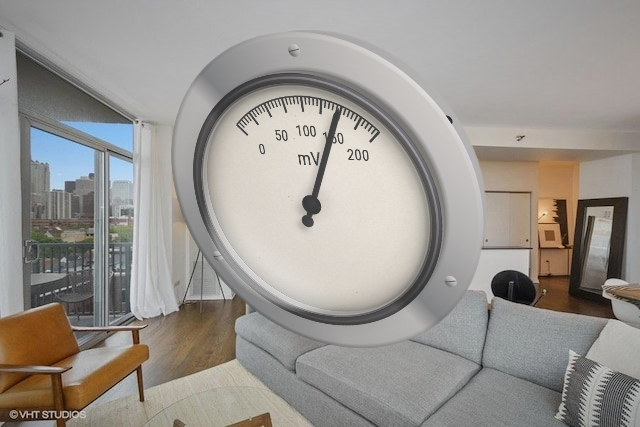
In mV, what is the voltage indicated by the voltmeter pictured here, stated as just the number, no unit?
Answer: 150
